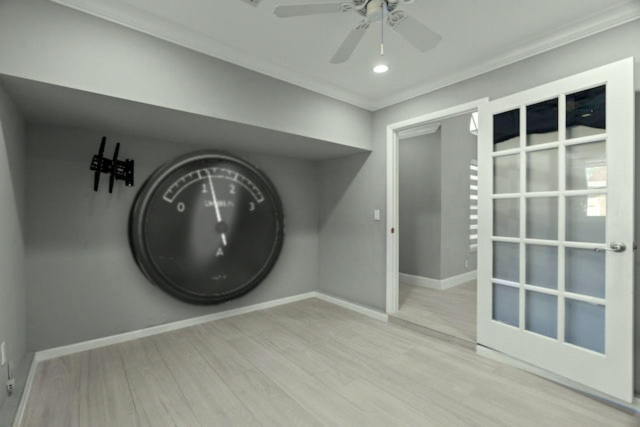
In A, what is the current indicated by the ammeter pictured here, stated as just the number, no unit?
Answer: 1.2
